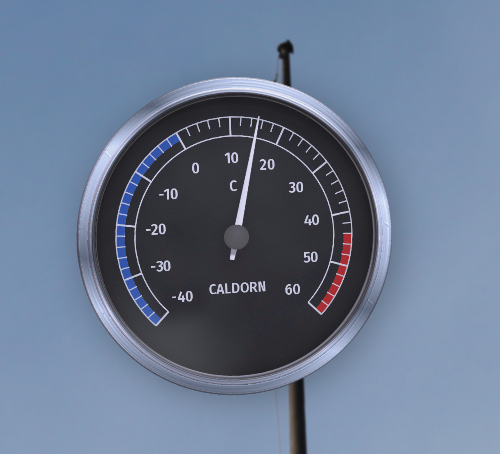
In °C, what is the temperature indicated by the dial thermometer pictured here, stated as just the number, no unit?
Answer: 15
